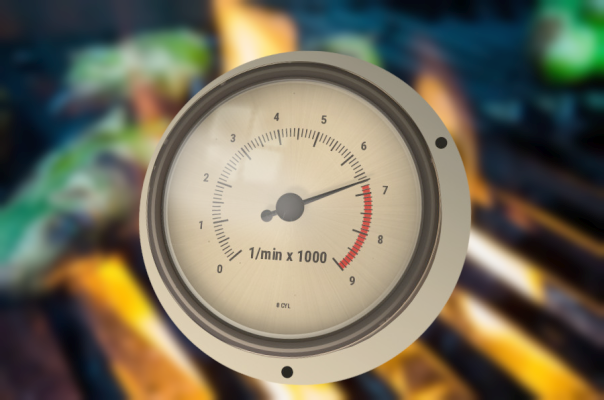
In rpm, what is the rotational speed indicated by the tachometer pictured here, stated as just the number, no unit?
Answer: 6700
